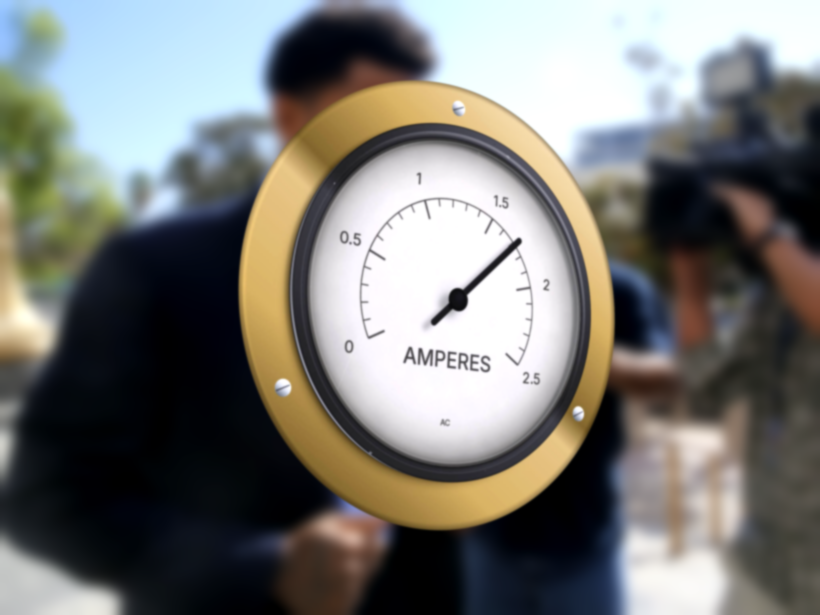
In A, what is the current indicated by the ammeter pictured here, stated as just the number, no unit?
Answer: 1.7
